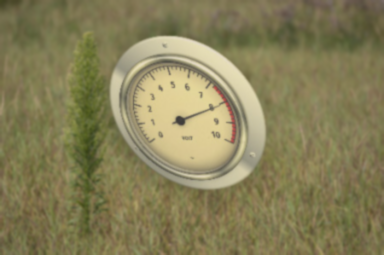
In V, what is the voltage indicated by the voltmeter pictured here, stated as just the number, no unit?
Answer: 8
